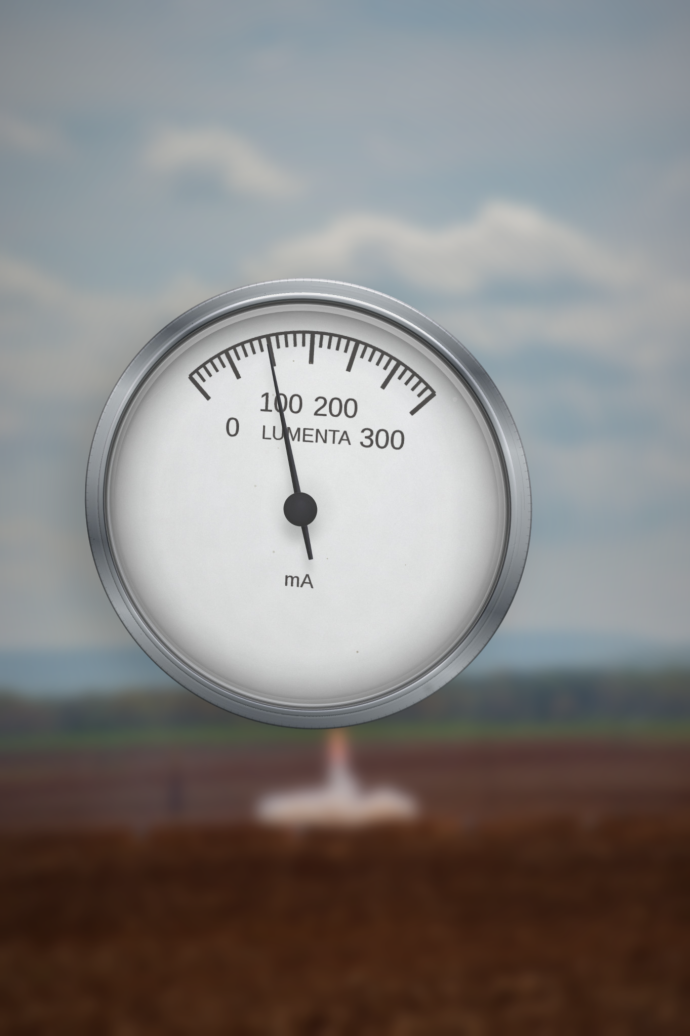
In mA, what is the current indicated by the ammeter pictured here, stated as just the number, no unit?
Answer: 100
